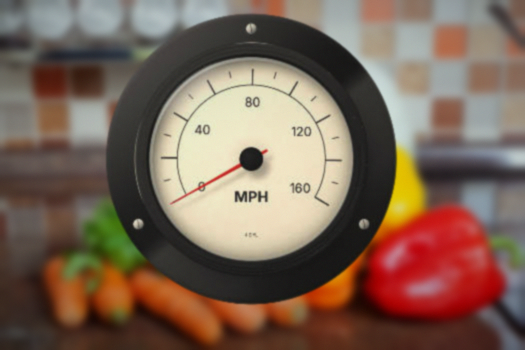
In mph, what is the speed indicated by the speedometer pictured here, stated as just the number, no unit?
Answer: 0
